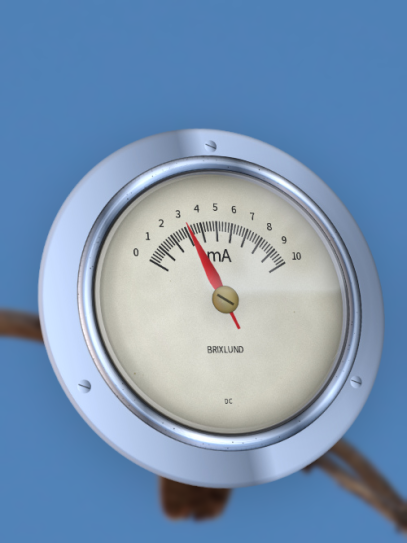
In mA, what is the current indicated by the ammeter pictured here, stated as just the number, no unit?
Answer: 3
